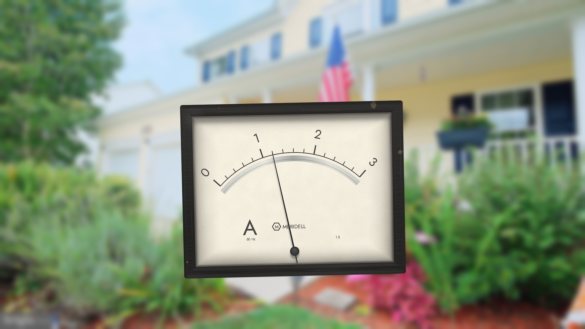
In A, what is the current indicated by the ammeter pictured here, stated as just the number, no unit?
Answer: 1.2
